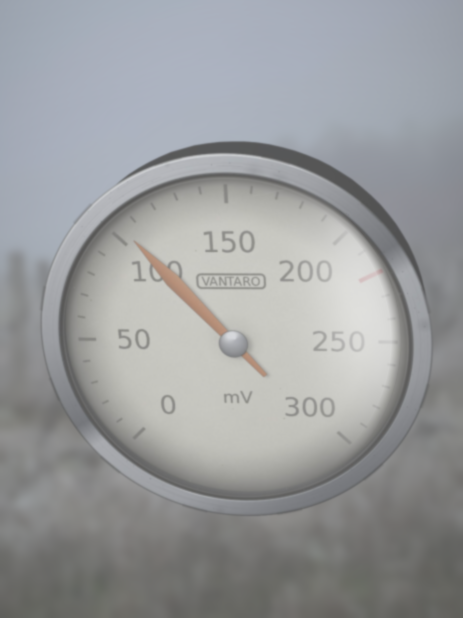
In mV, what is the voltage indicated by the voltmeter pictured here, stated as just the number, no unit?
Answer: 105
